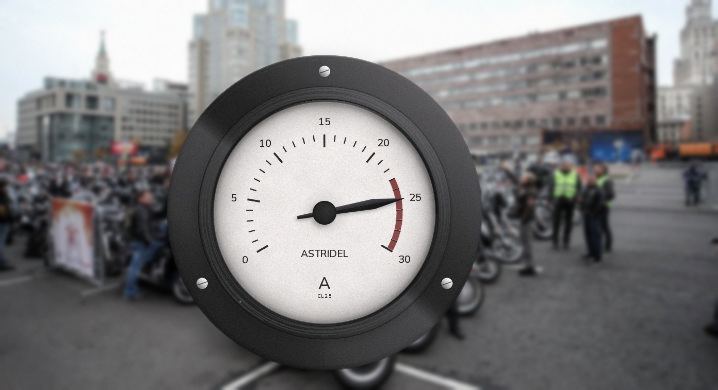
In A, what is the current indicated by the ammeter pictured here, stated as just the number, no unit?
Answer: 25
